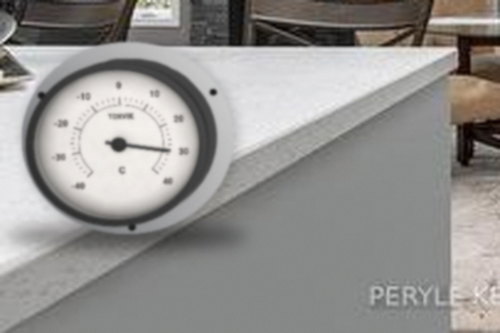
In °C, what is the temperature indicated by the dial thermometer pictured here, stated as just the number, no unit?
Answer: 30
